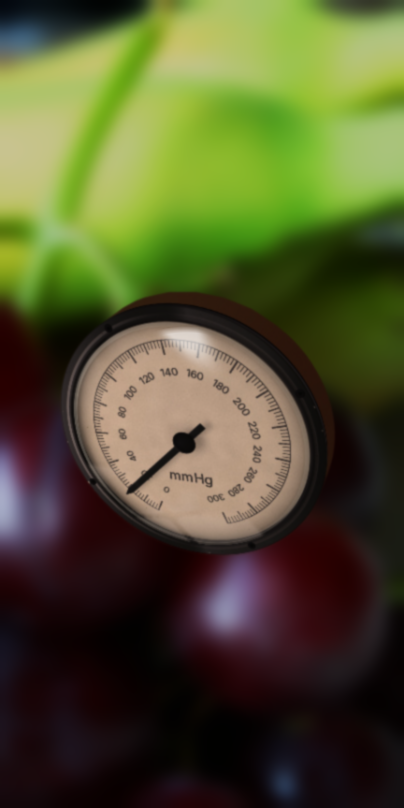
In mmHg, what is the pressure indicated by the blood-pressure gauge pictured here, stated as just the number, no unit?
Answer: 20
